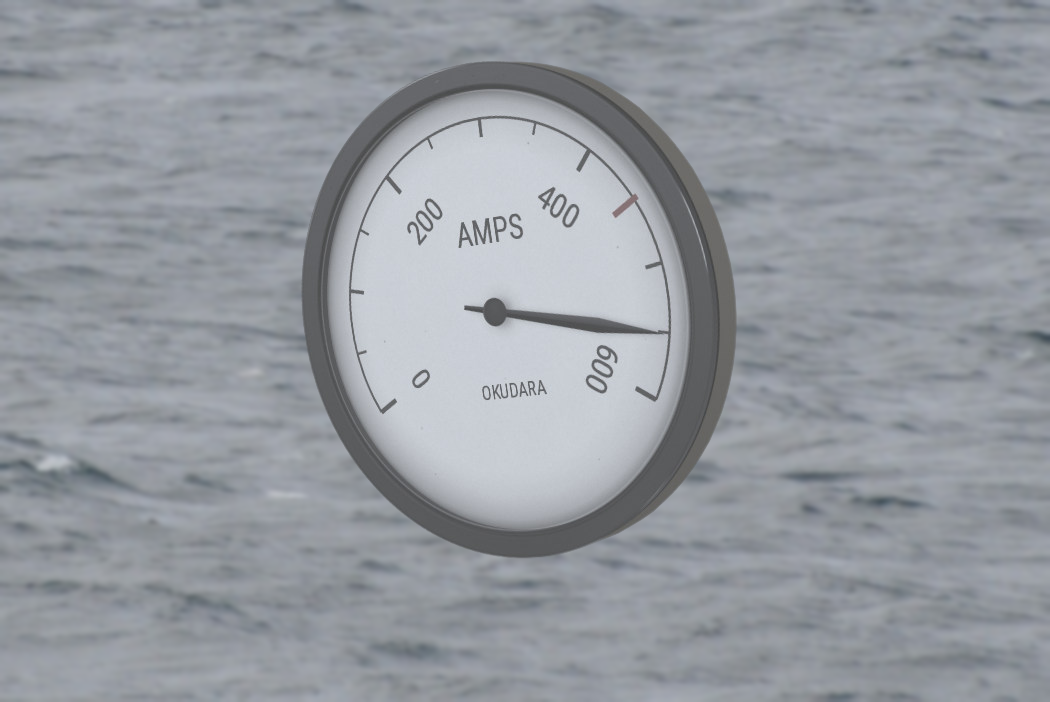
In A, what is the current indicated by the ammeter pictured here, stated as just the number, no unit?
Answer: 550
